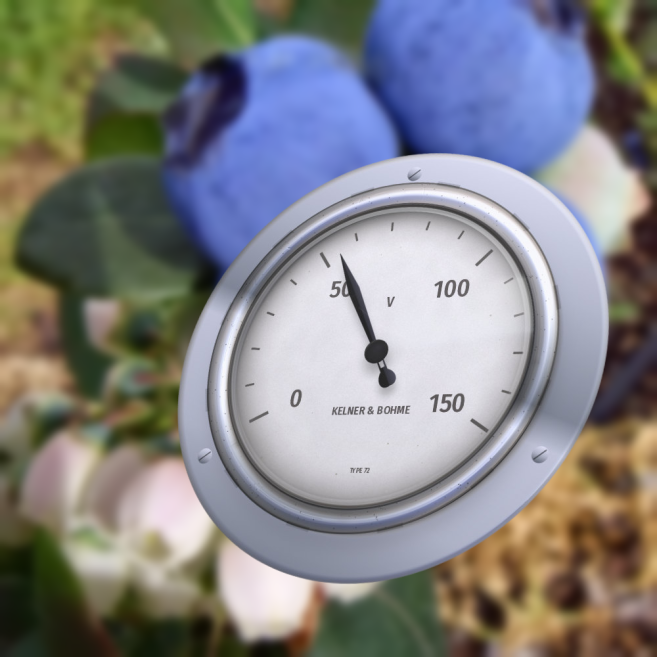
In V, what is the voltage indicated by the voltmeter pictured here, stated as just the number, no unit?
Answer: 55
